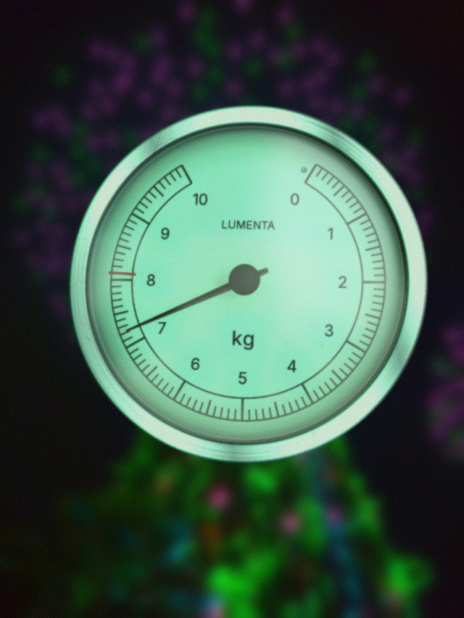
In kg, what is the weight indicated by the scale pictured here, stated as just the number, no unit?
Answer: 7.2
